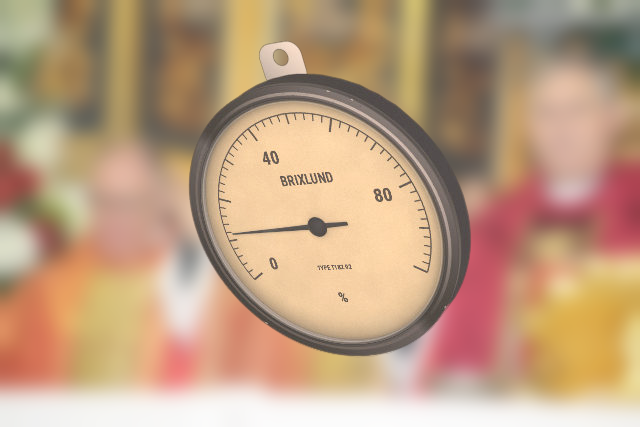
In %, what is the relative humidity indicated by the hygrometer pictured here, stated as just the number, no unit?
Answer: 12
